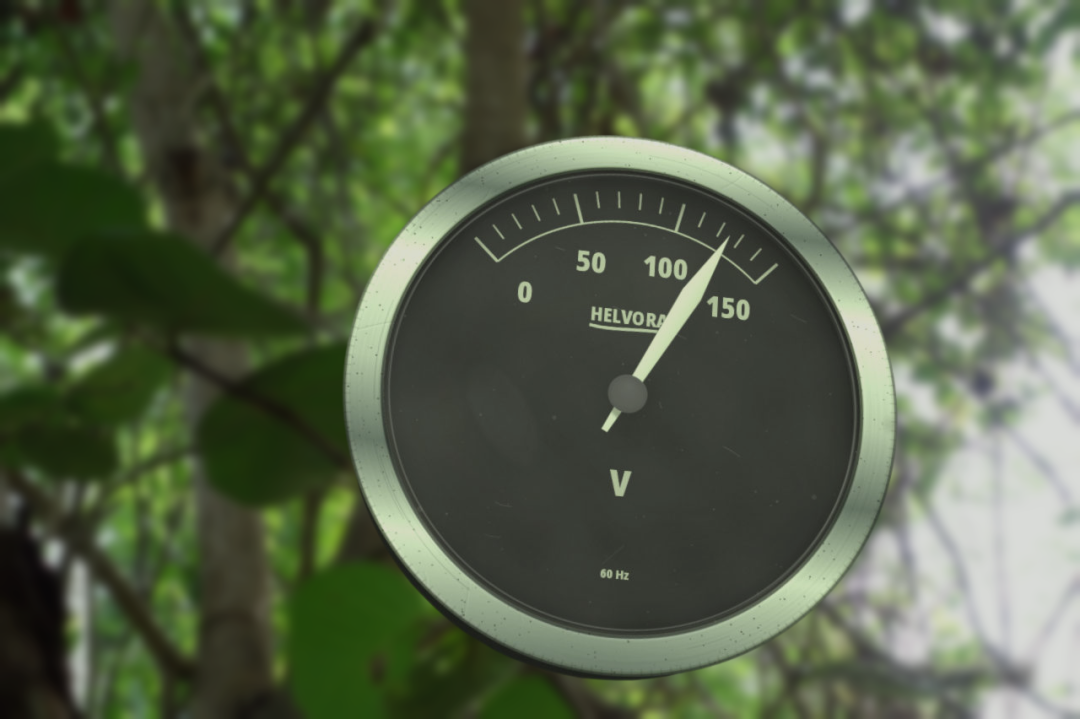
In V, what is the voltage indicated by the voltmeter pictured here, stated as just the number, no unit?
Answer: 125
